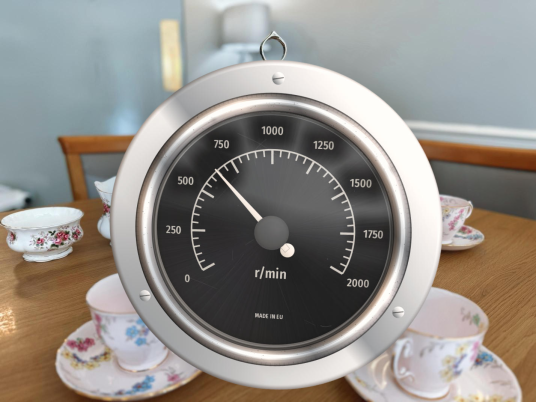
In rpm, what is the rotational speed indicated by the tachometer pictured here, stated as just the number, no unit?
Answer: 650
